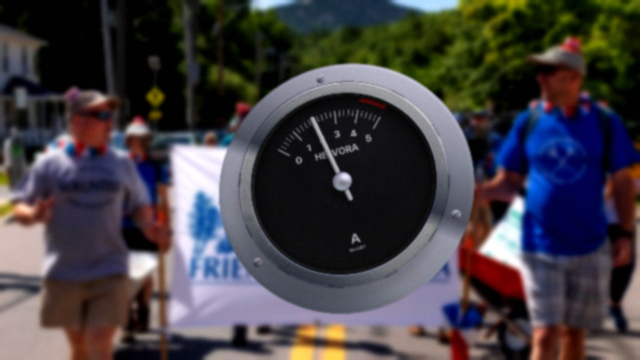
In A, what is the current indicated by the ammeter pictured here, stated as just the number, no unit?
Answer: 2
